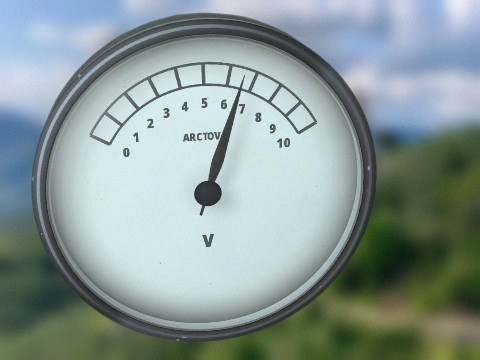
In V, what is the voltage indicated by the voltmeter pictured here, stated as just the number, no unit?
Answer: 6.5
